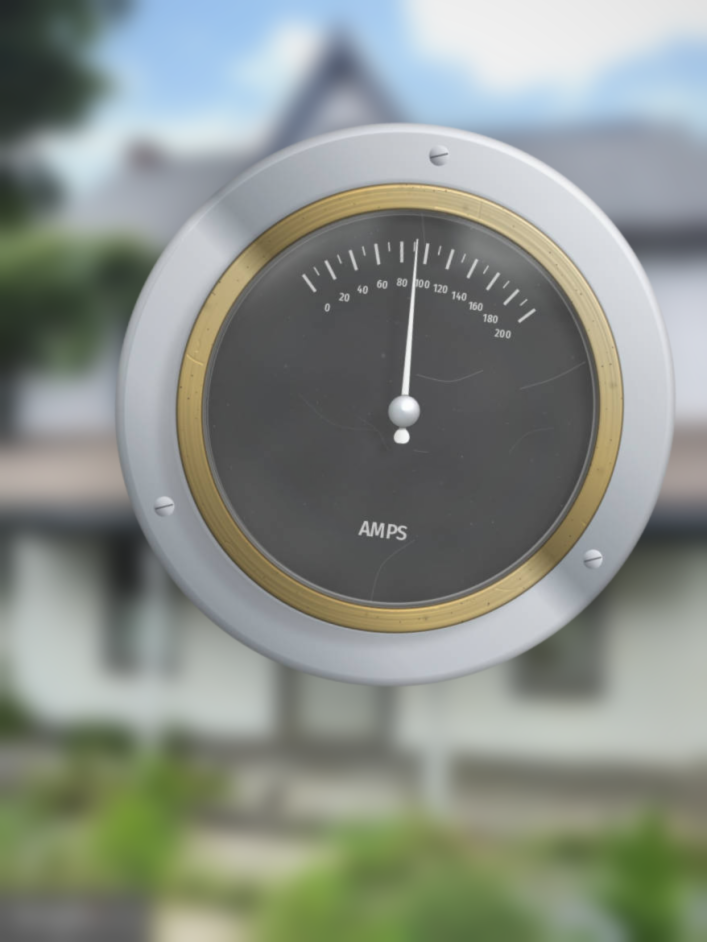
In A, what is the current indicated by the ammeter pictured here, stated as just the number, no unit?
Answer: 90
